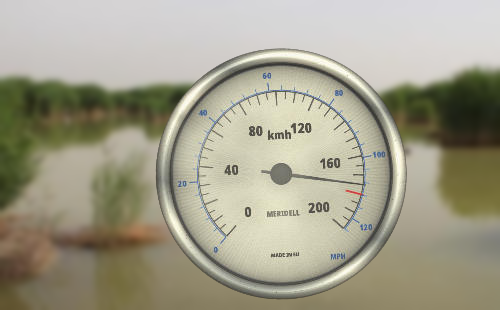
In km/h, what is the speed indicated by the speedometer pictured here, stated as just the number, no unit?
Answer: 175
